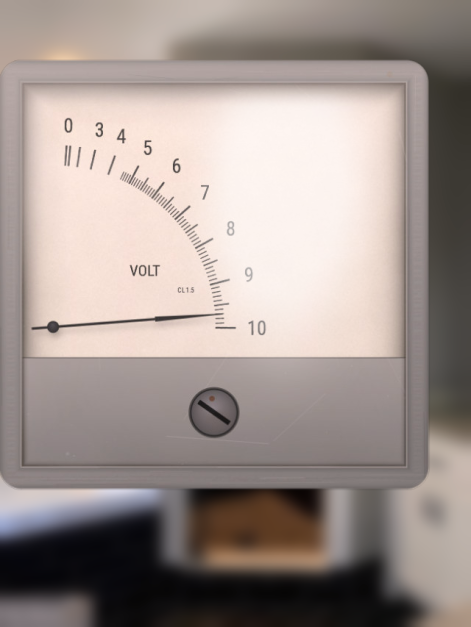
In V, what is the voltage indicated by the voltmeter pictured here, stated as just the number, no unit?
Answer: 9.7
